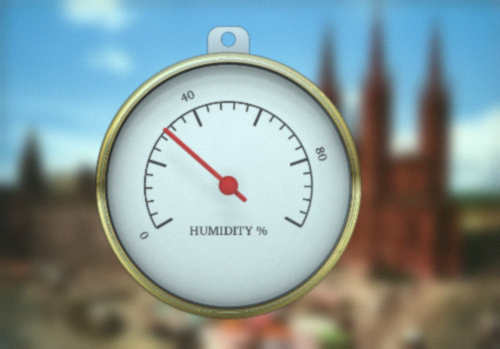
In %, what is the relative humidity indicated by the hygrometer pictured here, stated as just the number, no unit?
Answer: 30
